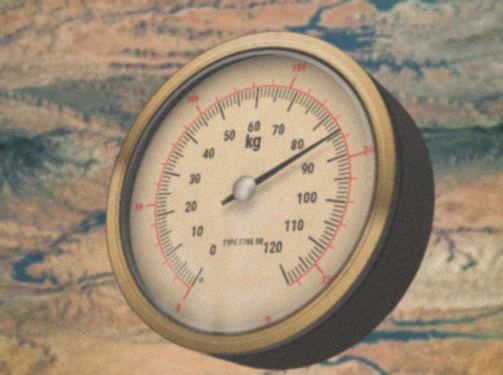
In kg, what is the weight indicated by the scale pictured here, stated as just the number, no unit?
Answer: 85
